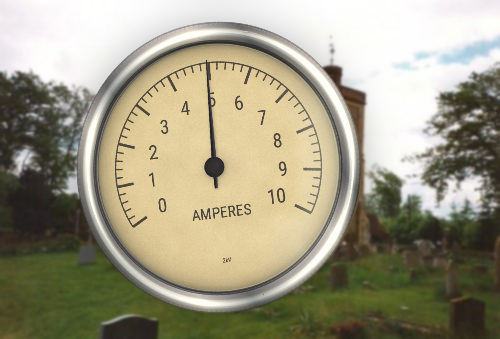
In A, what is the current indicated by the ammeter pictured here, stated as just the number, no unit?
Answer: 5
